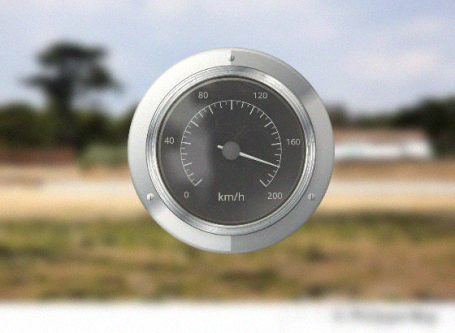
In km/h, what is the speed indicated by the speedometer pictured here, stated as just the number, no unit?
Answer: 180
